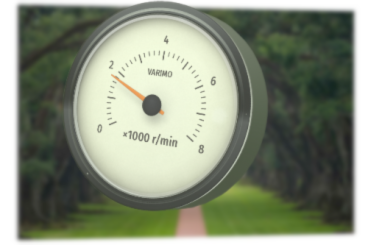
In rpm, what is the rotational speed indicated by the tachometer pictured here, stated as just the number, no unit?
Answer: 1800
